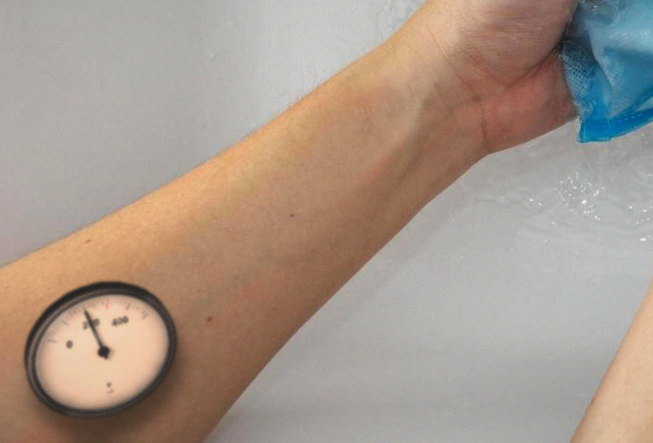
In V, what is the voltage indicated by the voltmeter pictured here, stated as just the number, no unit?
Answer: 200
